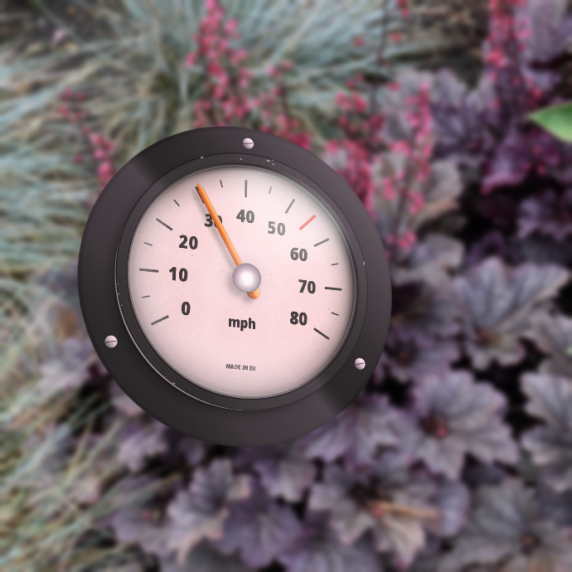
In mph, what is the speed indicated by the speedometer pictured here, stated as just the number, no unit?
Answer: 30
